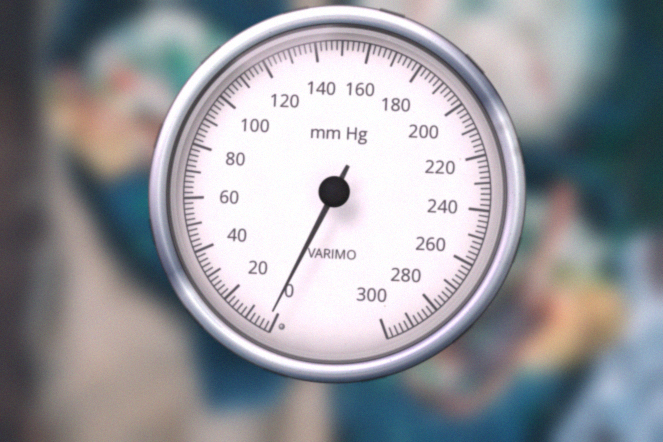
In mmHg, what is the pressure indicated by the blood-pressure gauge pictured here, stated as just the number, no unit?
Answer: 2
